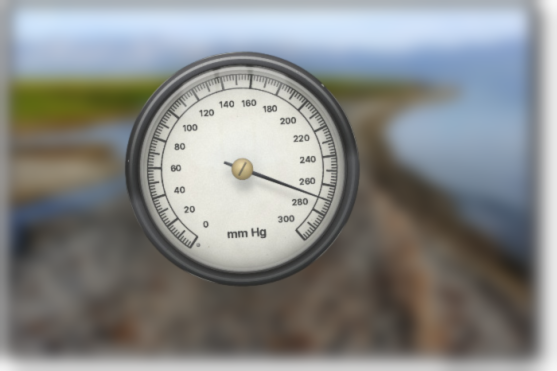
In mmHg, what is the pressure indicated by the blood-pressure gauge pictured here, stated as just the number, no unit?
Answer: 270
